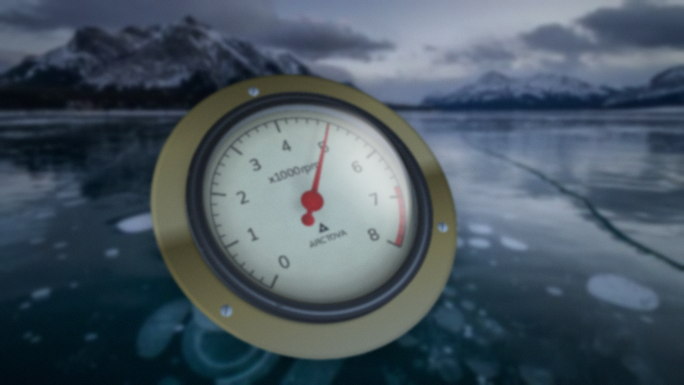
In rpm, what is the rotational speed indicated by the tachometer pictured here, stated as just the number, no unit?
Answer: 5000
